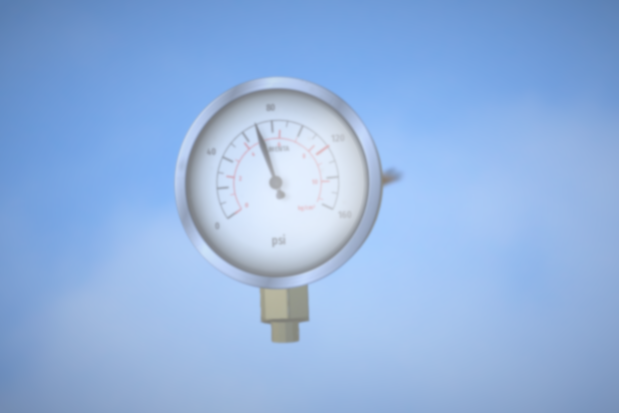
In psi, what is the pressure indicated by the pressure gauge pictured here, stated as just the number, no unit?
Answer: 70
